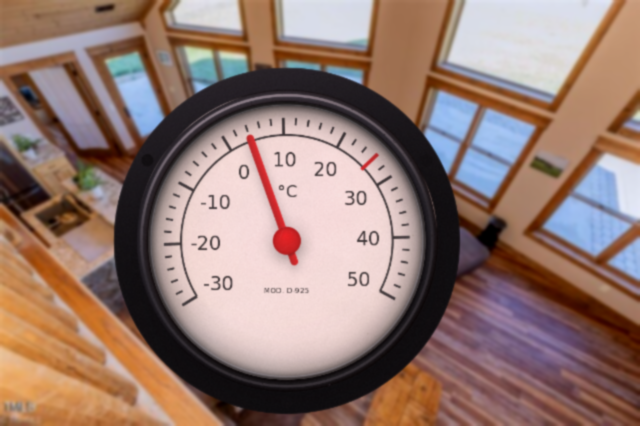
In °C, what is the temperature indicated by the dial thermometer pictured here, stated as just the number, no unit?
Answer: 4
